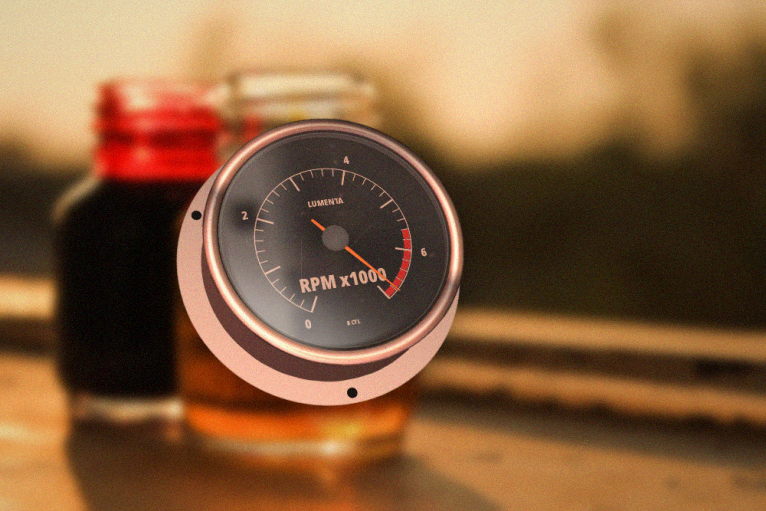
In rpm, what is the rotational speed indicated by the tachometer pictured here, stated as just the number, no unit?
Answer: 6800
